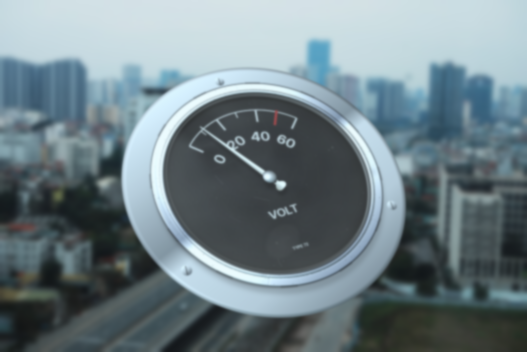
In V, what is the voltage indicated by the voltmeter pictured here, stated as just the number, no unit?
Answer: 10
